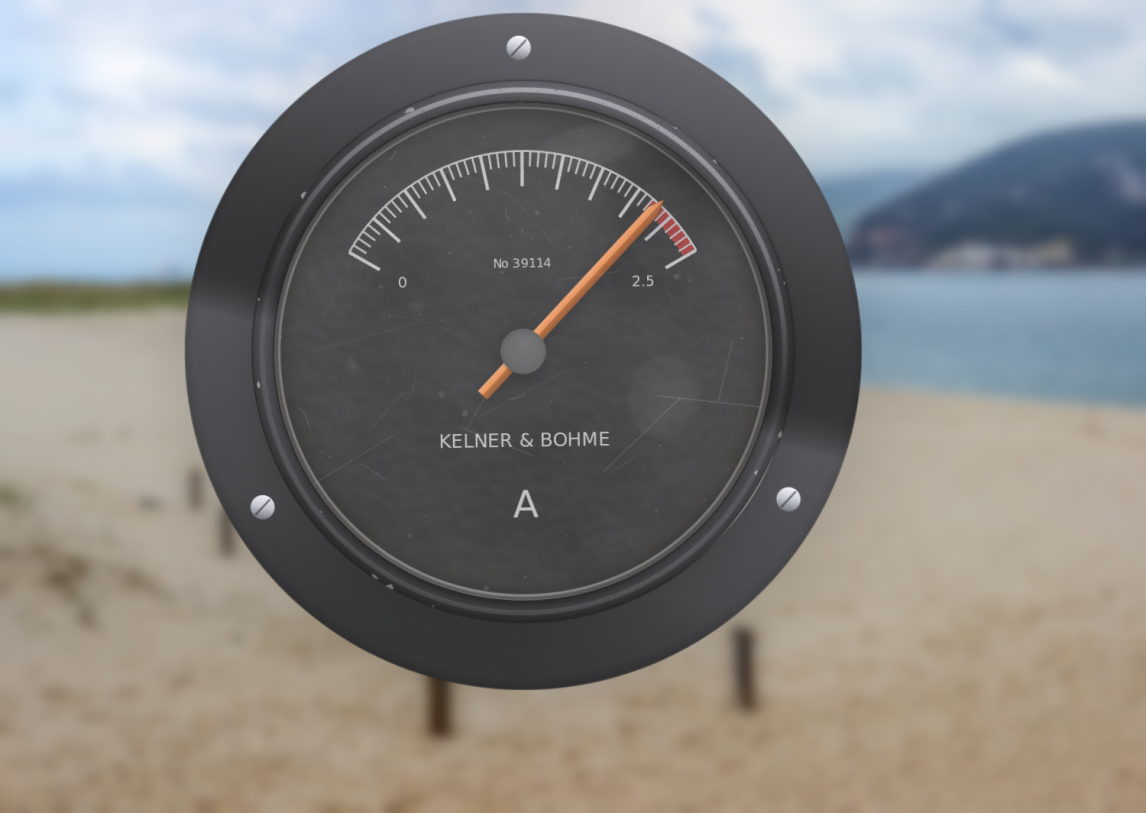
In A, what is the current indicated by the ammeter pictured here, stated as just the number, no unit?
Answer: 2.15
